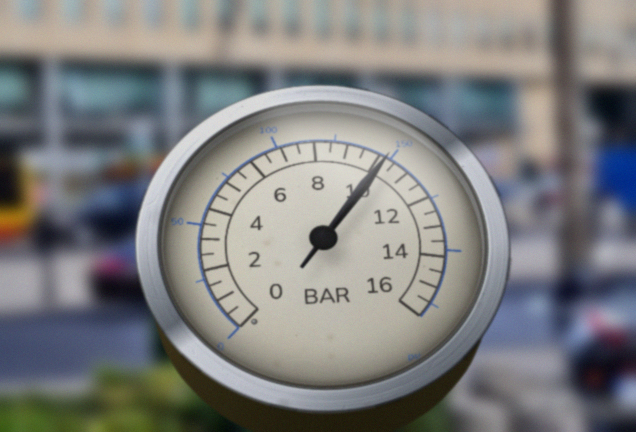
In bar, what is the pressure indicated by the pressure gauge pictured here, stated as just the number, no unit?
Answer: 10.25
